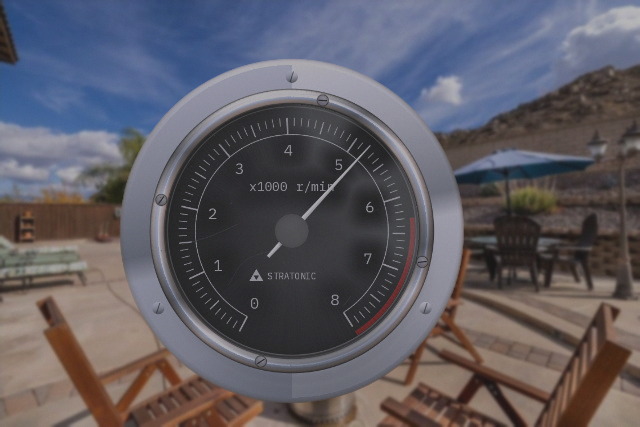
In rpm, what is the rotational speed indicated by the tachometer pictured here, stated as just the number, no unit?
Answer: 5200
